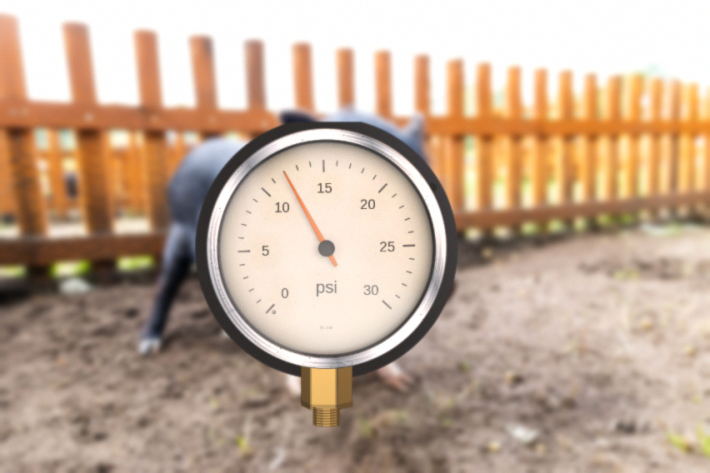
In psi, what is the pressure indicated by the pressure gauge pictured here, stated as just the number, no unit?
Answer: 12
